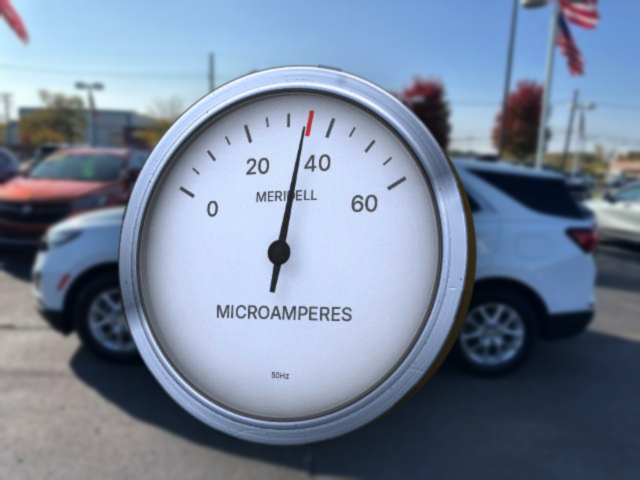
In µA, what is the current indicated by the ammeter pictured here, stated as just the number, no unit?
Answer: 35
